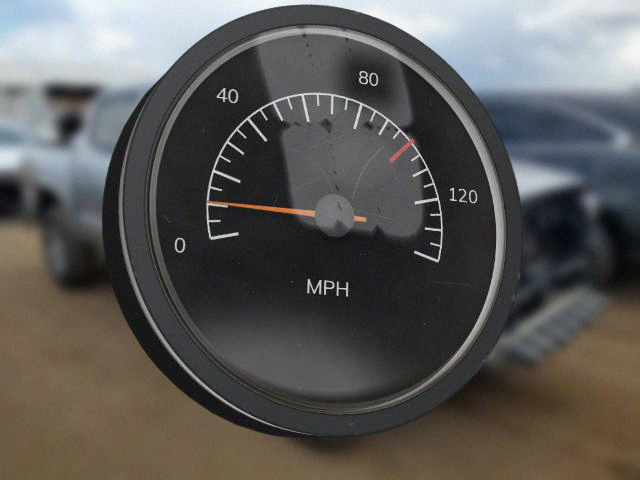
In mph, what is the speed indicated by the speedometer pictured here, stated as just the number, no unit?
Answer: 10
